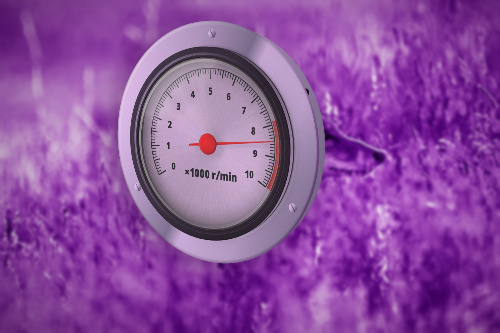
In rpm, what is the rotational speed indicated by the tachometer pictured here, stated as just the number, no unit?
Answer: 8500
